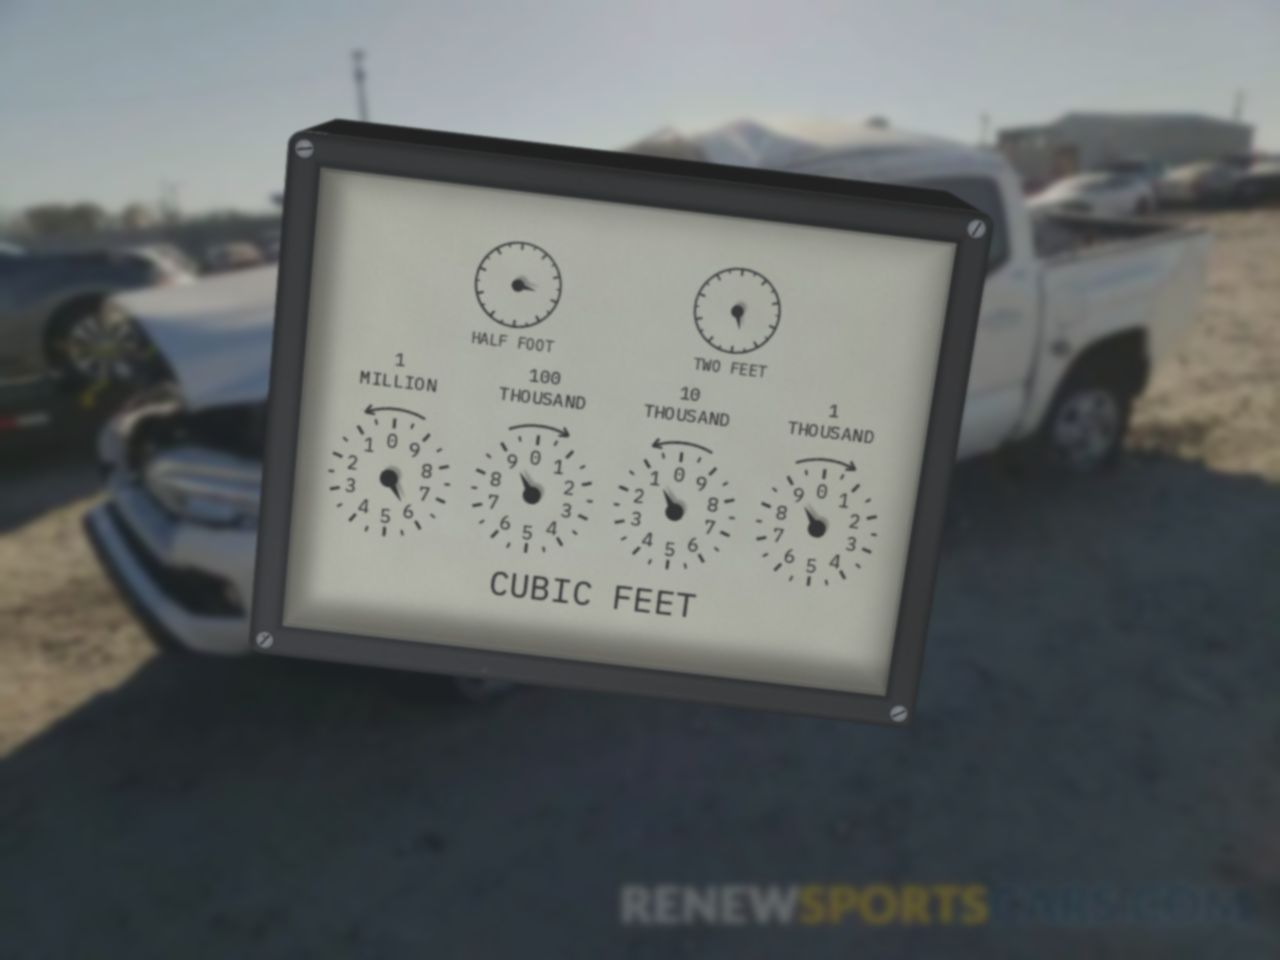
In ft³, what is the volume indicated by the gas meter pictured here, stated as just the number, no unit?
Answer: 590900
